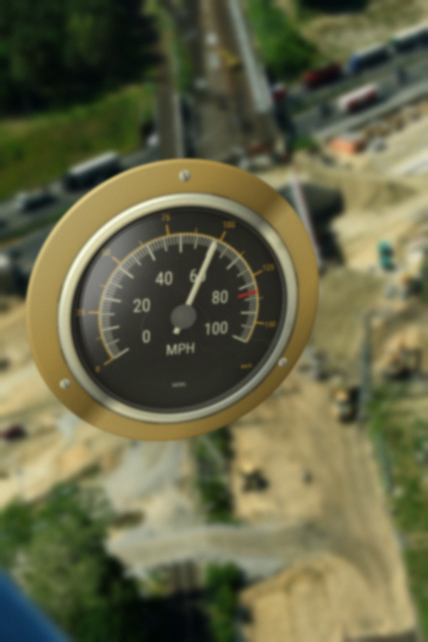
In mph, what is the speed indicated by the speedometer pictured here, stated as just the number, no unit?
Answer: 60
